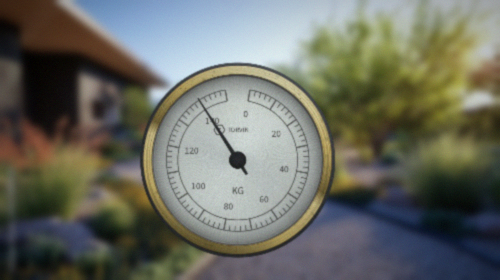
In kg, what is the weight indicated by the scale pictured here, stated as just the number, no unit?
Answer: 140
